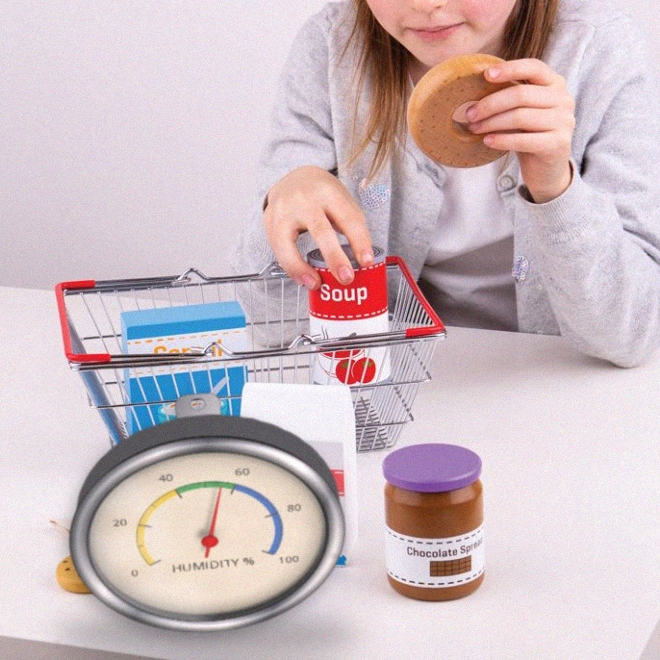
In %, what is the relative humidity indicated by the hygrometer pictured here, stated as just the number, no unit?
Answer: 55
